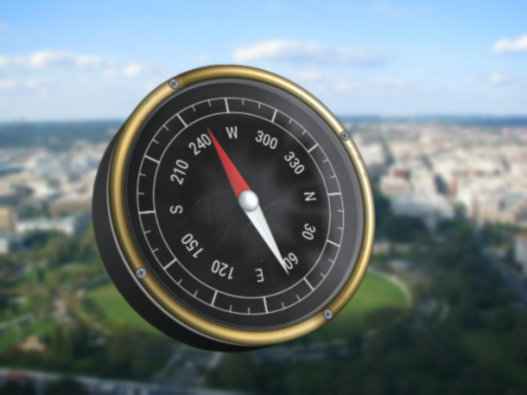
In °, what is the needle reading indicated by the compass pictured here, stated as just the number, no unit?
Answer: 250
